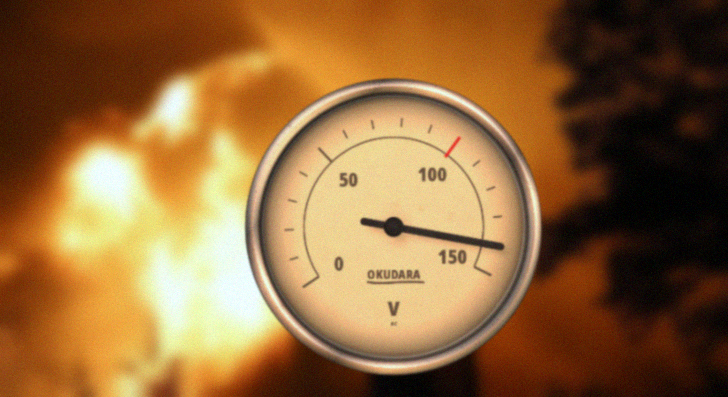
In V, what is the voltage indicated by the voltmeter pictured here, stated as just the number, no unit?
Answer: 140
